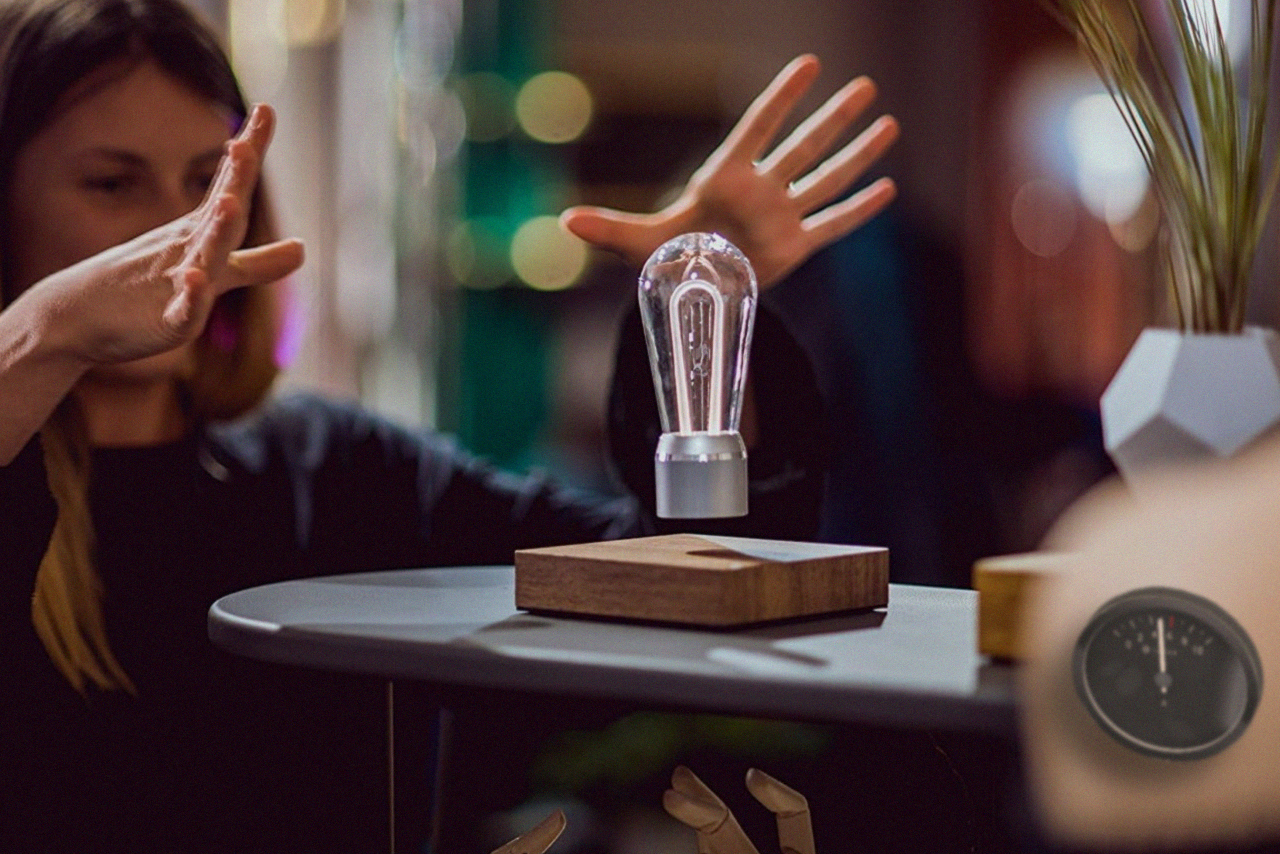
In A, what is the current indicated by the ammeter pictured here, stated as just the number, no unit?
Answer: 5
